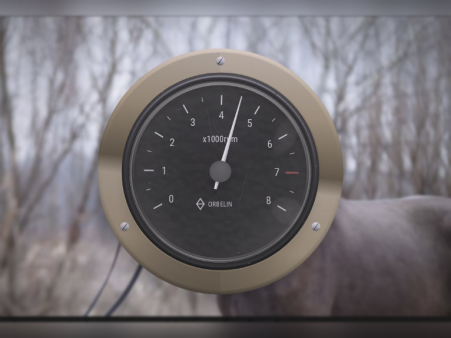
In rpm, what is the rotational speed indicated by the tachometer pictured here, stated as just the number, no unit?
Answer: 4500
